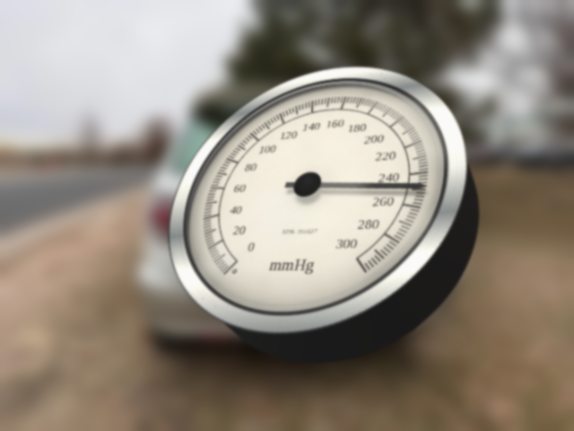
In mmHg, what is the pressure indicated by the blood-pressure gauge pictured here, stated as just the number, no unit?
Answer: 250
